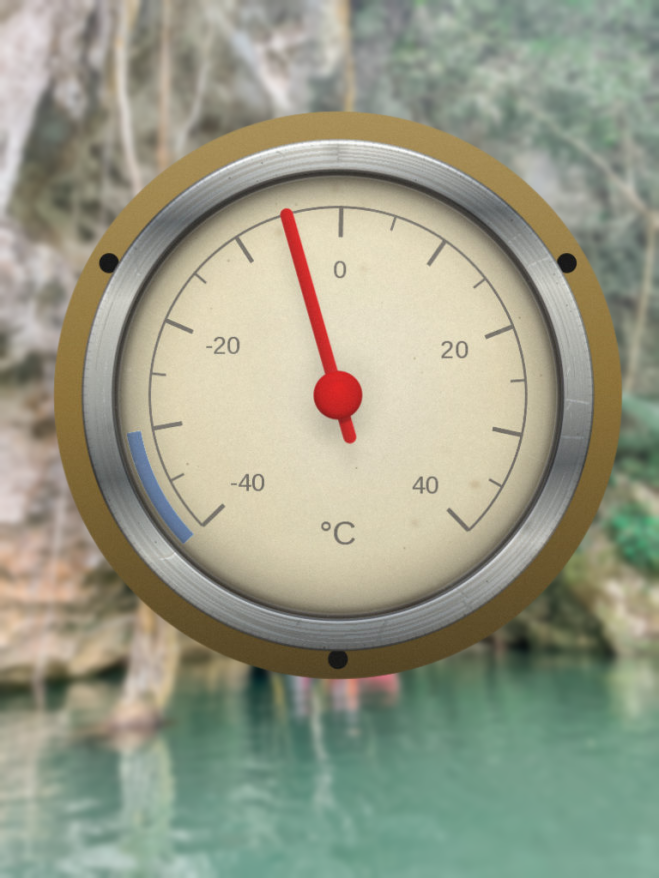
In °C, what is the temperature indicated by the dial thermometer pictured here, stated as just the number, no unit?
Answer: -5
